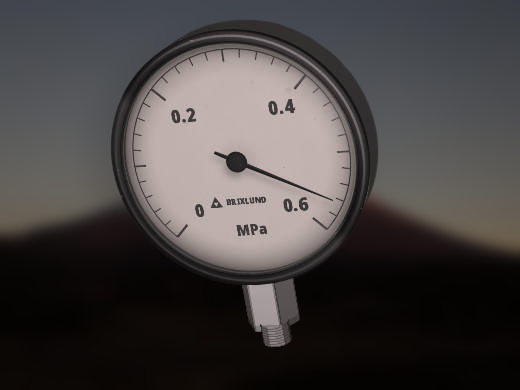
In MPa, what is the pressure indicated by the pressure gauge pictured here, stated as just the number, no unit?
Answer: 0.56
